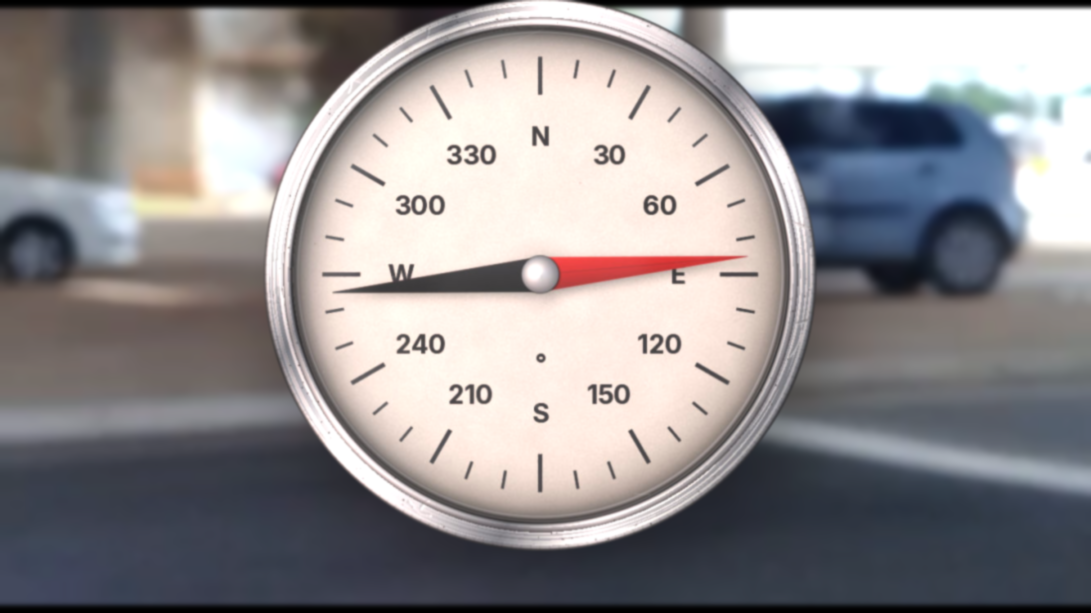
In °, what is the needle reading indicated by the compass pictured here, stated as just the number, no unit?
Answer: 85
